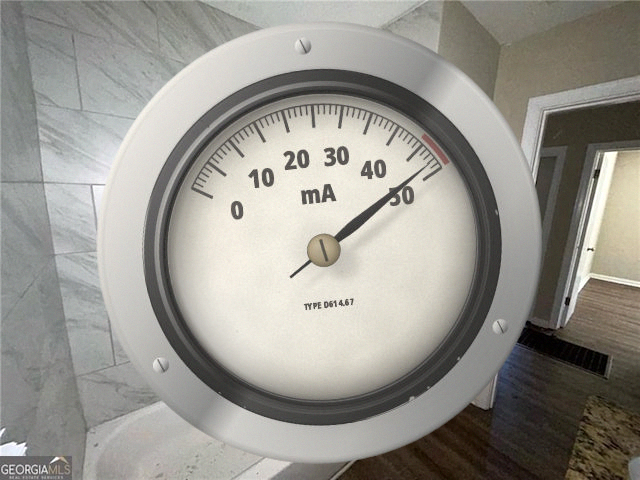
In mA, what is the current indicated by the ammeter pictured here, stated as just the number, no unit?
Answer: 48
